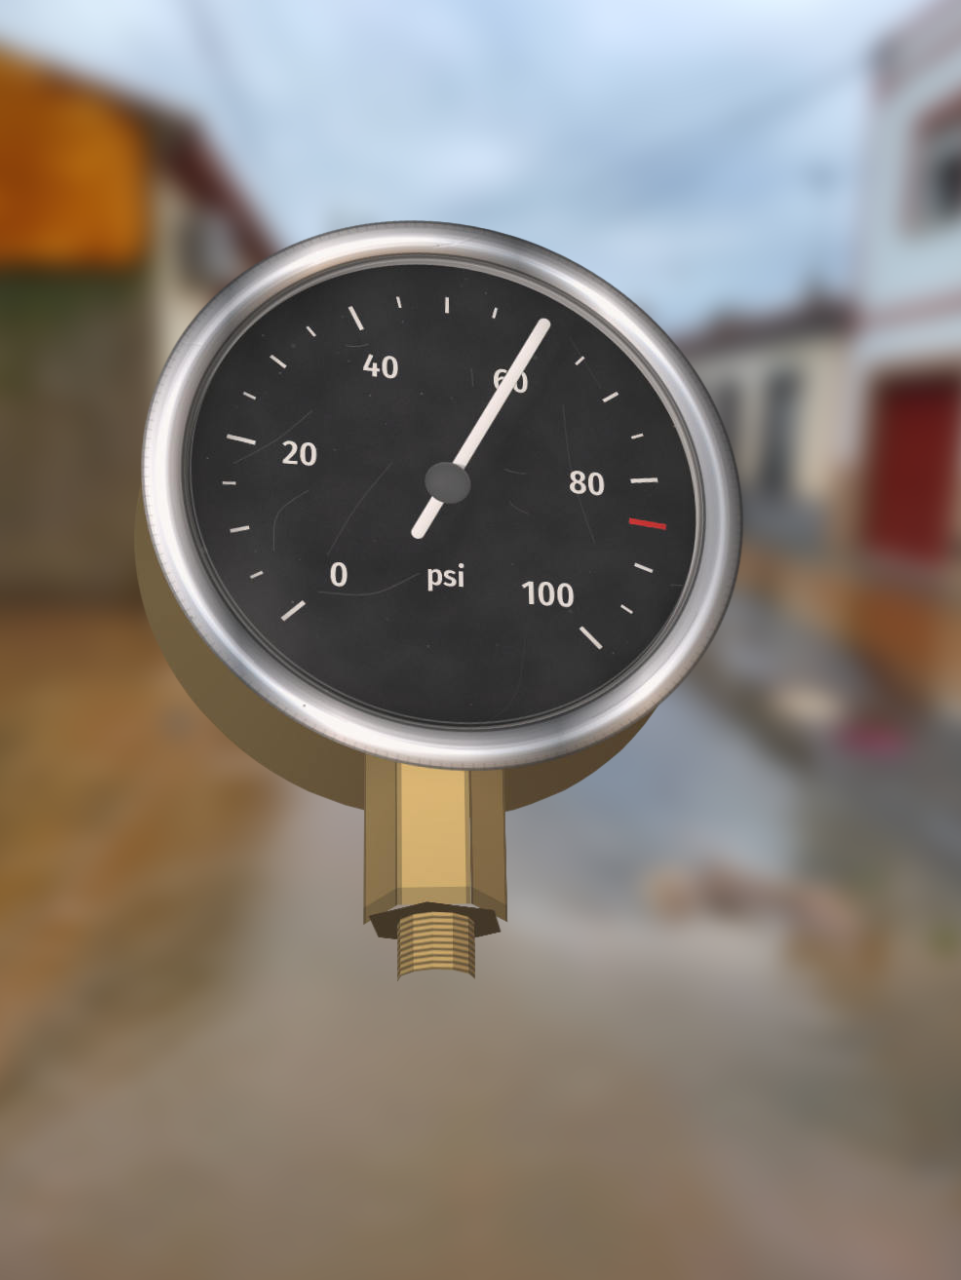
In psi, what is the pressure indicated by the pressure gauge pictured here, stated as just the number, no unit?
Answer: 60
